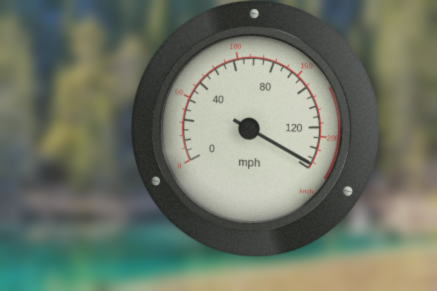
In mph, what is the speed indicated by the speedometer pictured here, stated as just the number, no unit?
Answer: 137.5
